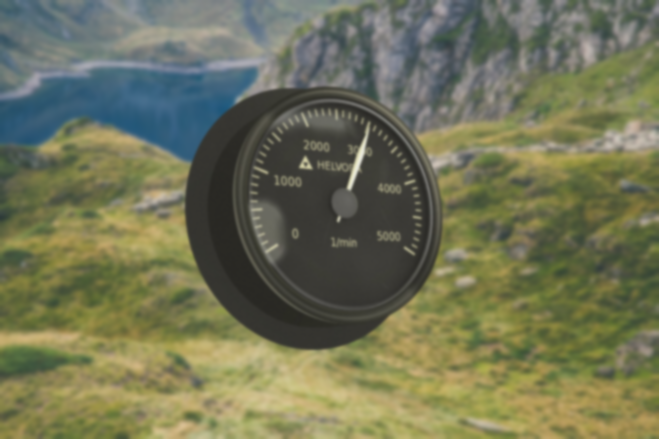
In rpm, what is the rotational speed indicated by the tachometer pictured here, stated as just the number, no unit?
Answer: 3000
